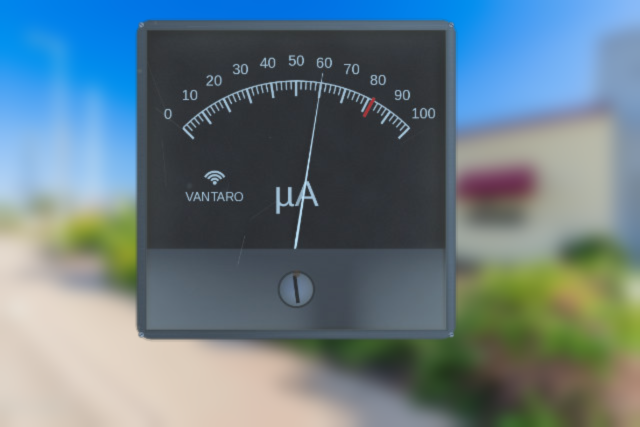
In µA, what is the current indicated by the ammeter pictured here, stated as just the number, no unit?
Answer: 60
